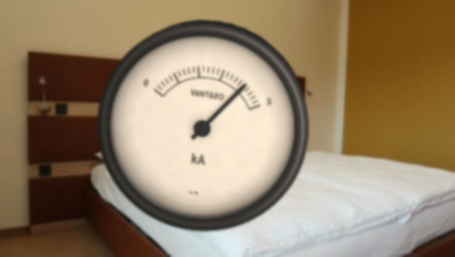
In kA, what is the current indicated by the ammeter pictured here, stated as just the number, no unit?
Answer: 4
